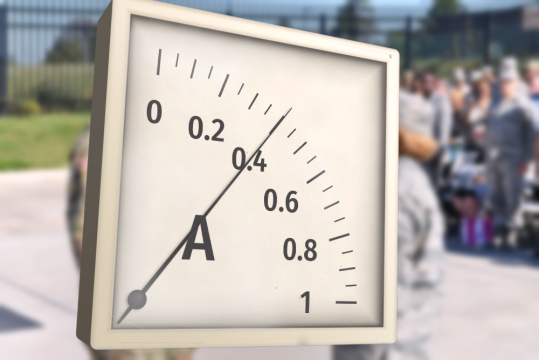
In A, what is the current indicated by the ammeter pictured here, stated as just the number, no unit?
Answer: 0.4
